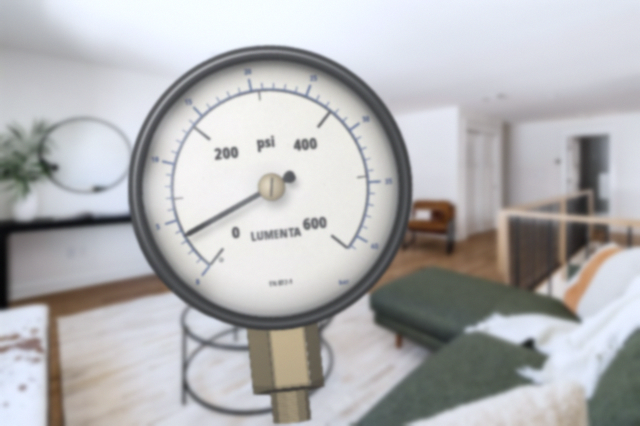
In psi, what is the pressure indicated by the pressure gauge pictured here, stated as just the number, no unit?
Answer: 50
